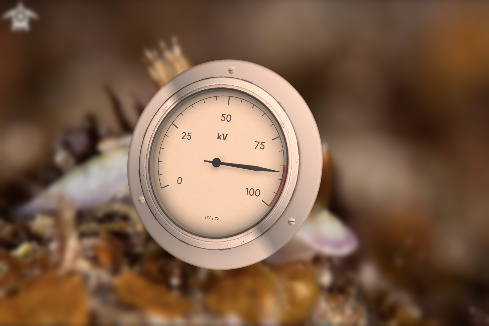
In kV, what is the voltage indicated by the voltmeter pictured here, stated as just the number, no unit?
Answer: 87.5
